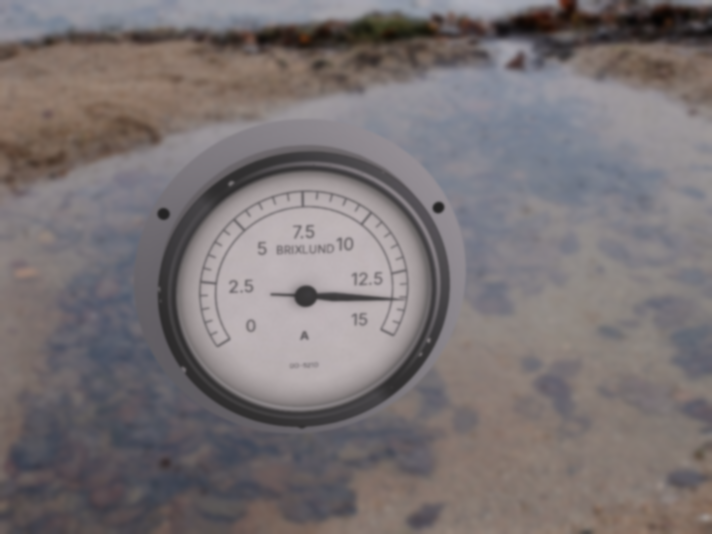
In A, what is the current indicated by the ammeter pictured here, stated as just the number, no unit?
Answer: 13.5
